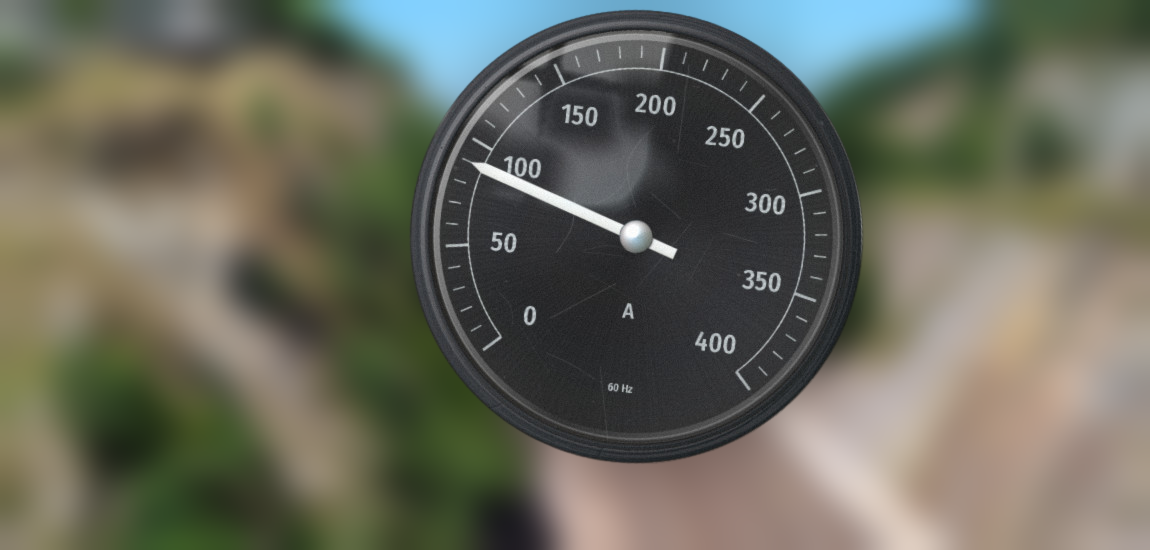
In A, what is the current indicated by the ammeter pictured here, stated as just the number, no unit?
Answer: 90
